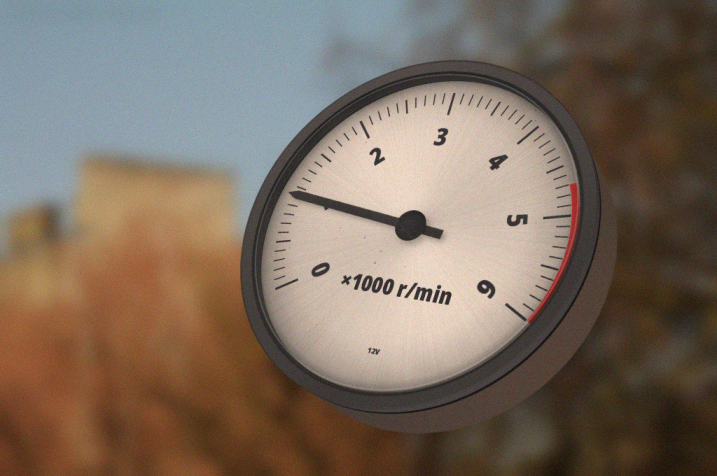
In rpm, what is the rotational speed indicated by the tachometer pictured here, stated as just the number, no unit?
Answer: 1000
